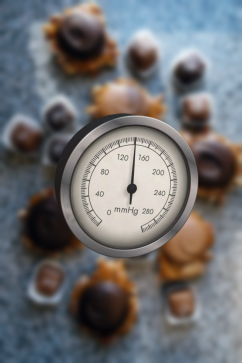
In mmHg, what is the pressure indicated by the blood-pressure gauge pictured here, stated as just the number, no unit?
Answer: 140
